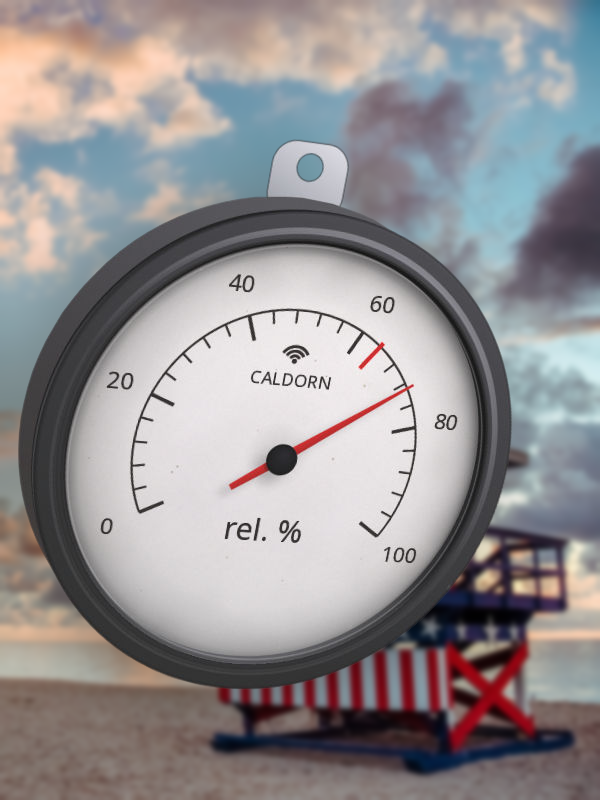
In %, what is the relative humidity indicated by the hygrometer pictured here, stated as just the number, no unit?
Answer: 72
